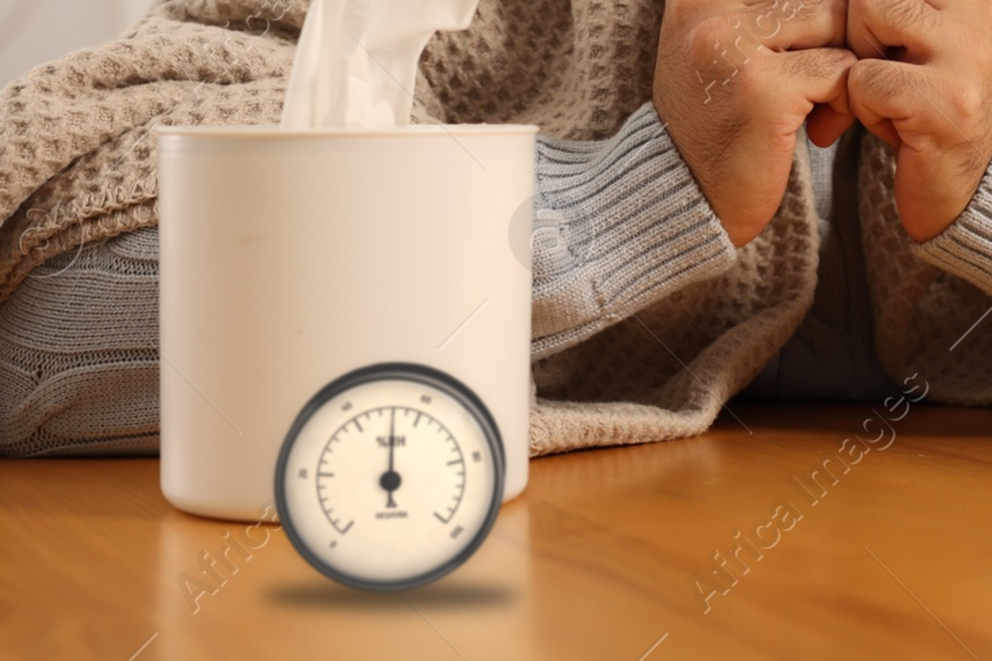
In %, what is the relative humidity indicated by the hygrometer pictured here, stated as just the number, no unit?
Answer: 52
